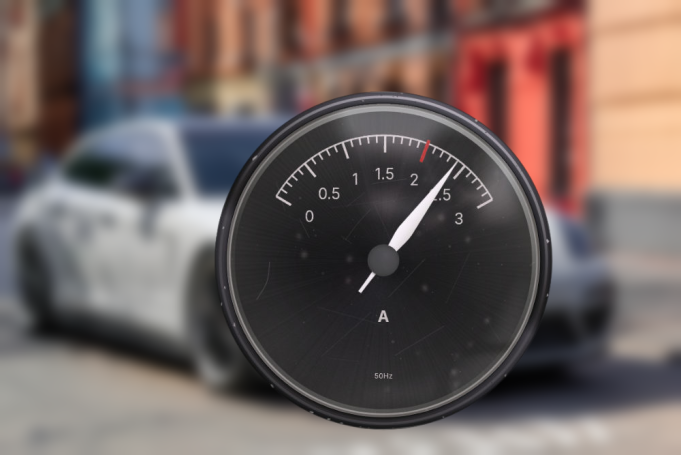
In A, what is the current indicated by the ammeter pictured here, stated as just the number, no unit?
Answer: 2.4
